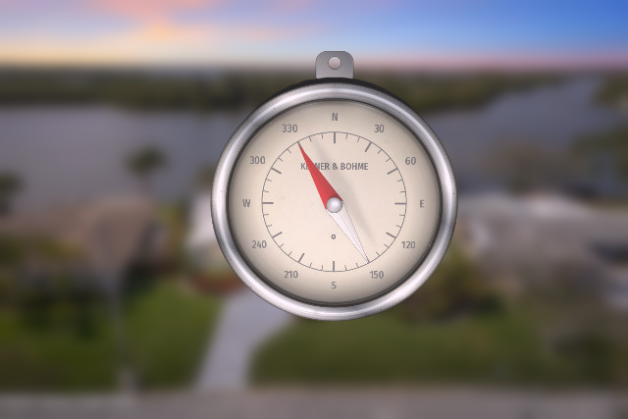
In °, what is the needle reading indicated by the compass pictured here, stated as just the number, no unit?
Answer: 330
